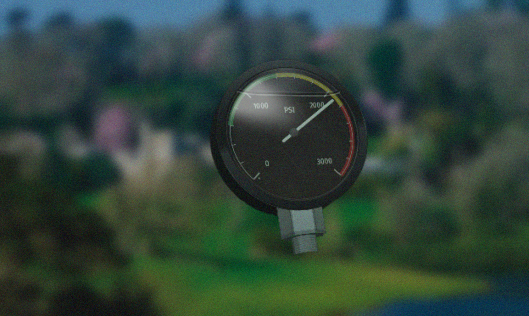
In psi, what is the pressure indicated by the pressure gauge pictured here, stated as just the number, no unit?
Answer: 2100
